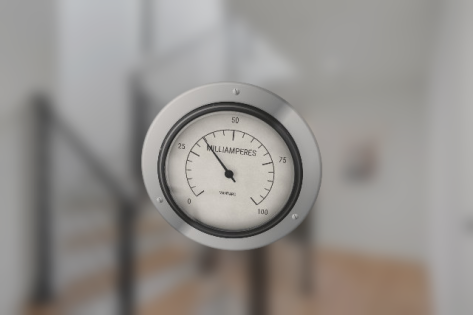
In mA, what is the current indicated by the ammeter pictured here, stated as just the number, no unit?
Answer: 35
